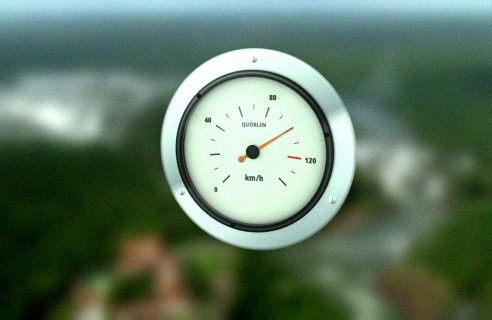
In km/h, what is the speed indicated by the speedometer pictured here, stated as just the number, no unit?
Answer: 100
